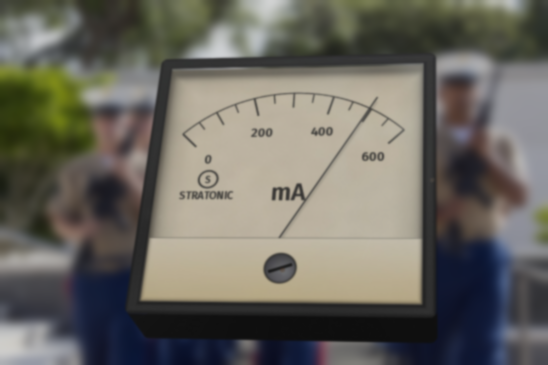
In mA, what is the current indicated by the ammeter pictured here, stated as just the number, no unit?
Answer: 500
